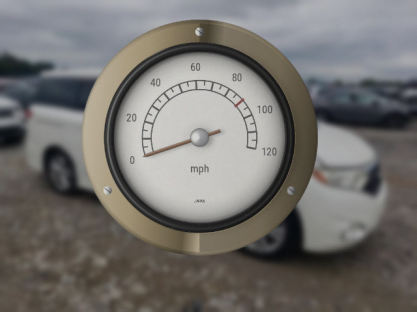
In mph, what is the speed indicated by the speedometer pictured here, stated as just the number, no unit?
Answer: 0
